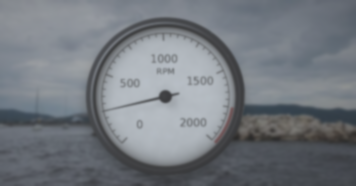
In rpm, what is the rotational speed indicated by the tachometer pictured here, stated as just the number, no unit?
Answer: 250
